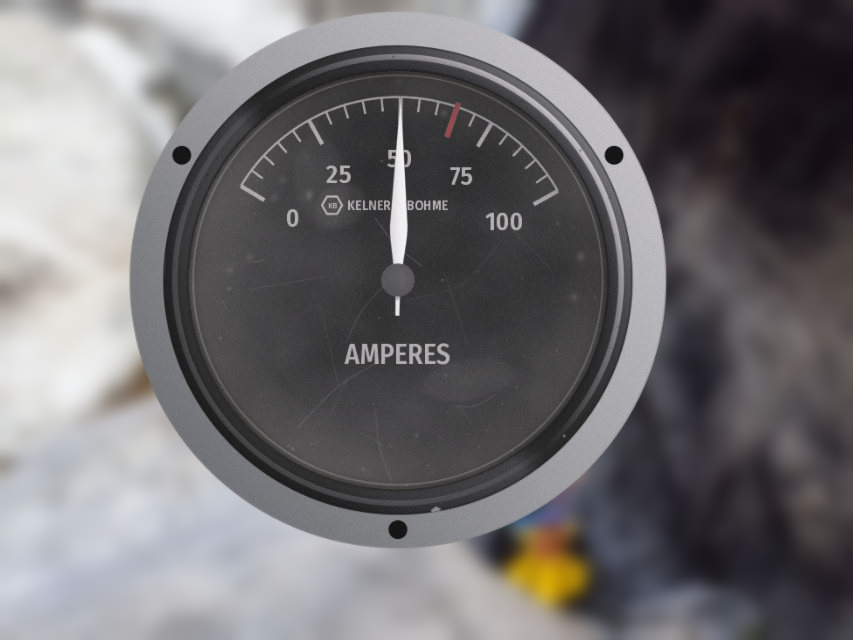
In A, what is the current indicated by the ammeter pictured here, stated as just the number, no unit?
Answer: 50
